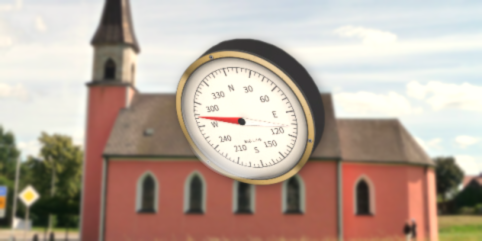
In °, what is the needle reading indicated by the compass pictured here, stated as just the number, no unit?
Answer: 285
